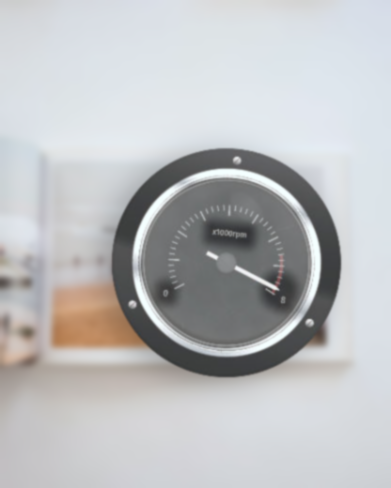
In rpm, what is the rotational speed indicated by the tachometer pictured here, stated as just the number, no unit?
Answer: 7800
